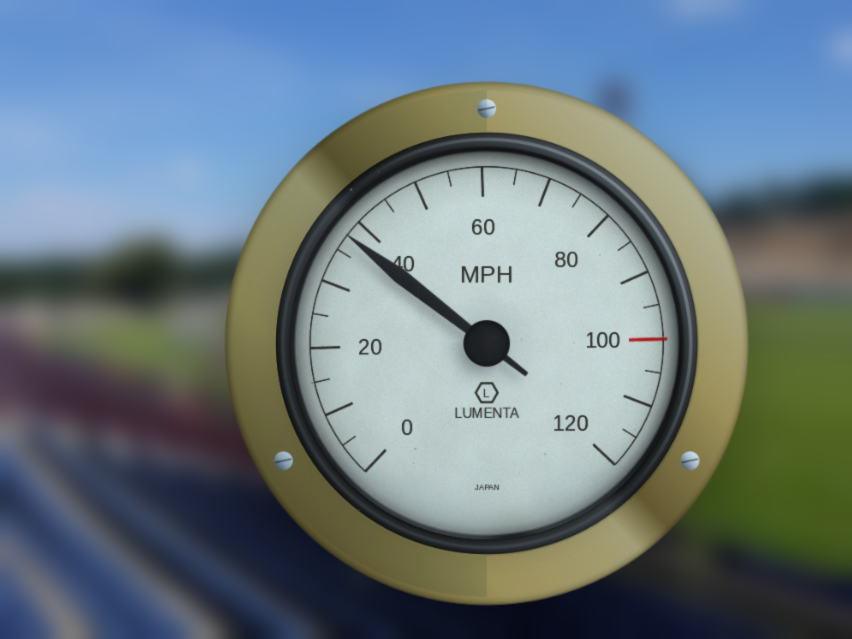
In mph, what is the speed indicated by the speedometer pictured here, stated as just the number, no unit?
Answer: 37.5
